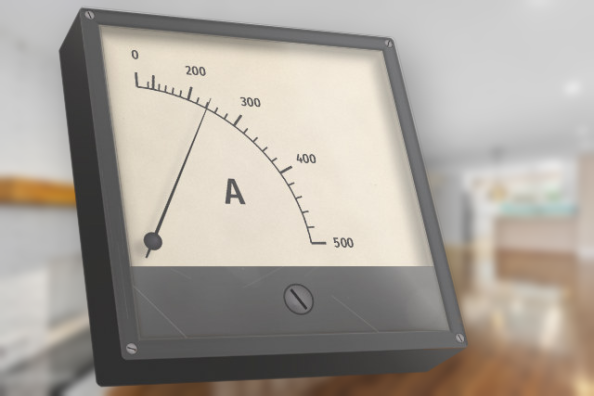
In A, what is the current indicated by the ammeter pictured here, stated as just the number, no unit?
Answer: 240
